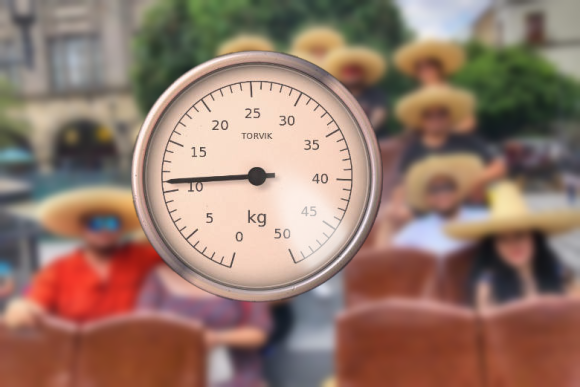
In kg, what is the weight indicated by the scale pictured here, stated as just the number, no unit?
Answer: 11
